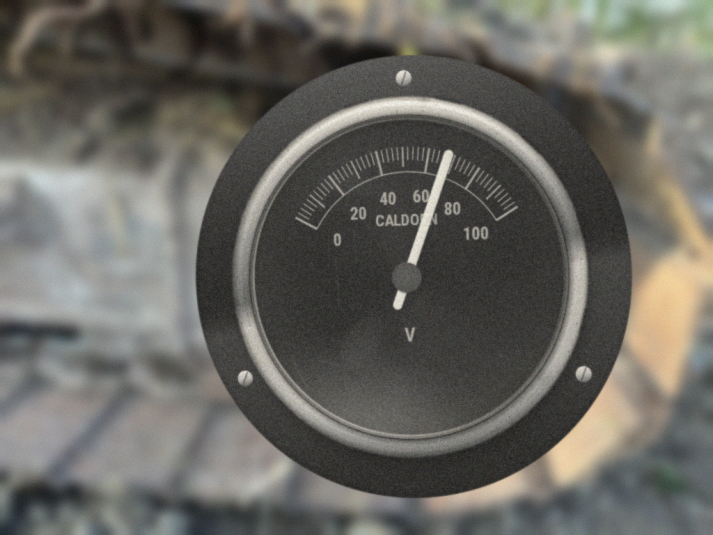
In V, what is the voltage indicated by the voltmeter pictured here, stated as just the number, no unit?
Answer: 68
